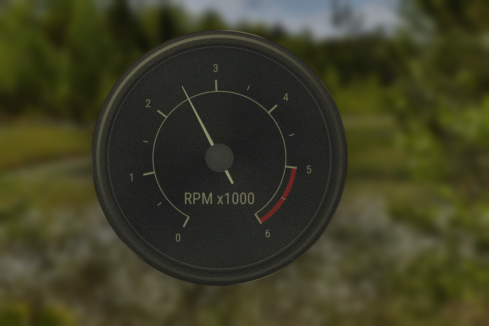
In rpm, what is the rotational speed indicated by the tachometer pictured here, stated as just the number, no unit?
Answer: 2500
